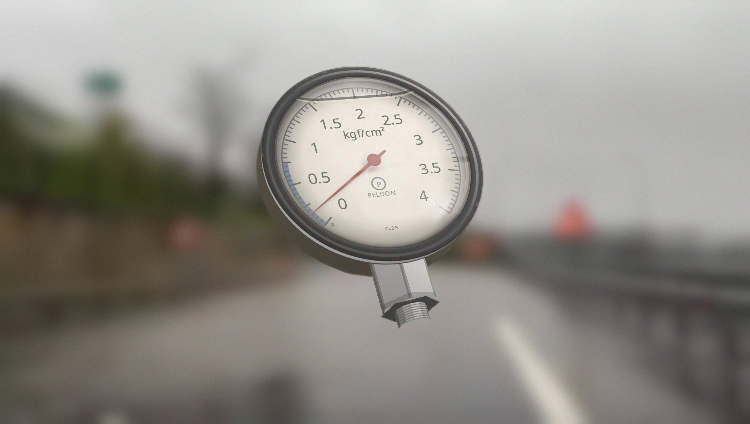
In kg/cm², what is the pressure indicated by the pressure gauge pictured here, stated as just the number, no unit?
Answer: 0.15
